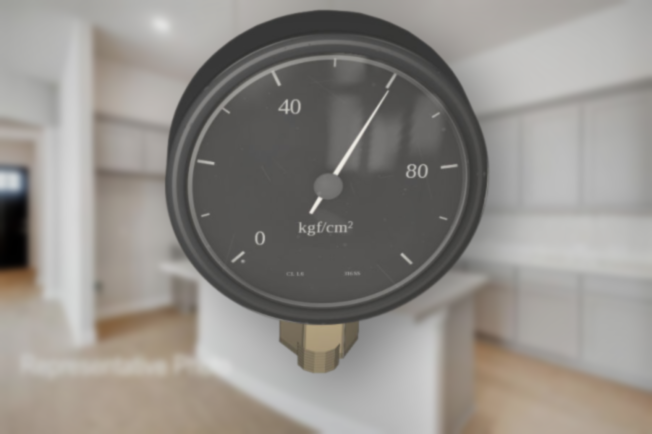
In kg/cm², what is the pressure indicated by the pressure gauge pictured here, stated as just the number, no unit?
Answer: 60
